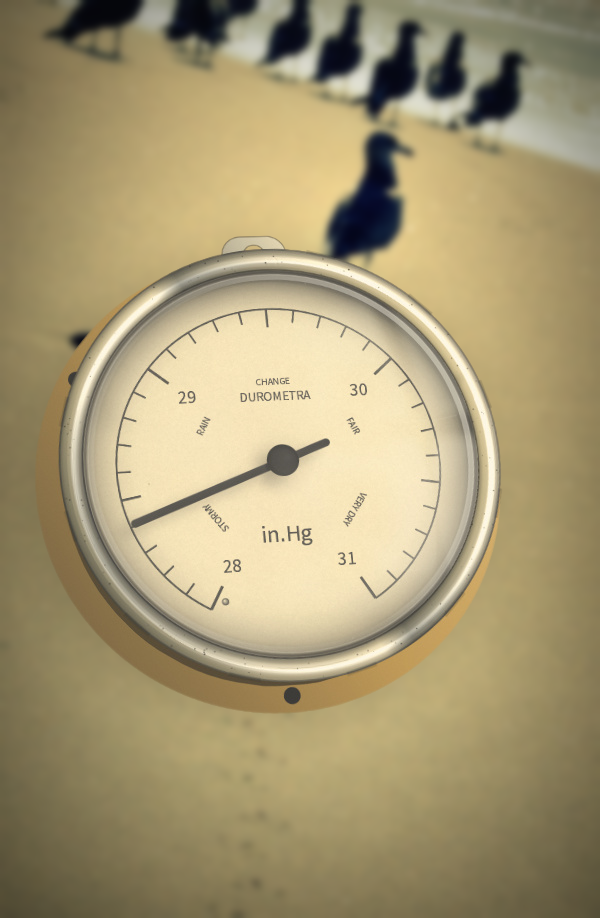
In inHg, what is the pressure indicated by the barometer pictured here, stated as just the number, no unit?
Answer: 28.4
